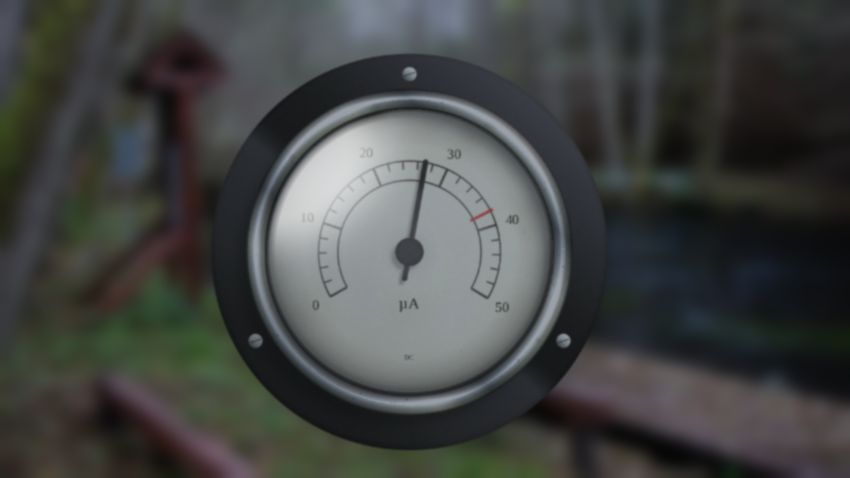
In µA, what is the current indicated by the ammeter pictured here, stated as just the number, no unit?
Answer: 27
